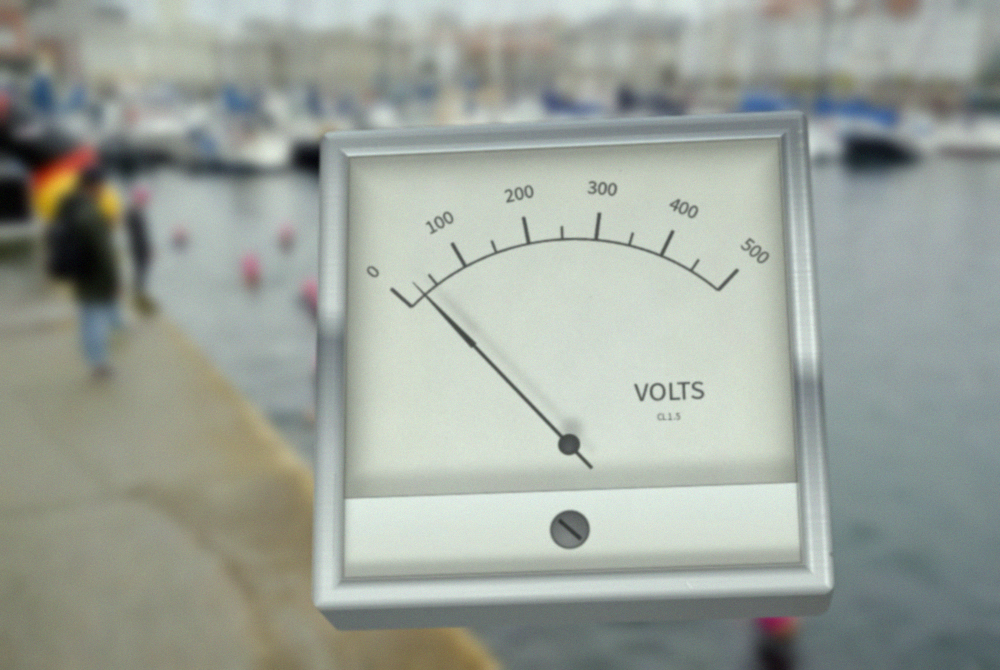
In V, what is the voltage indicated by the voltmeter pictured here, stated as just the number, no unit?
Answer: 25
